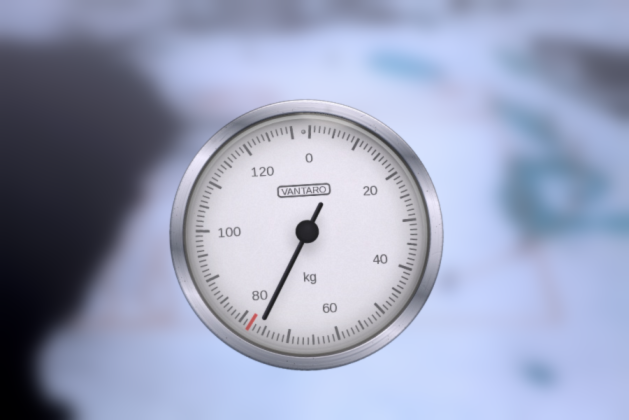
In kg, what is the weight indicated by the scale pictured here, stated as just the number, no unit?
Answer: 76
